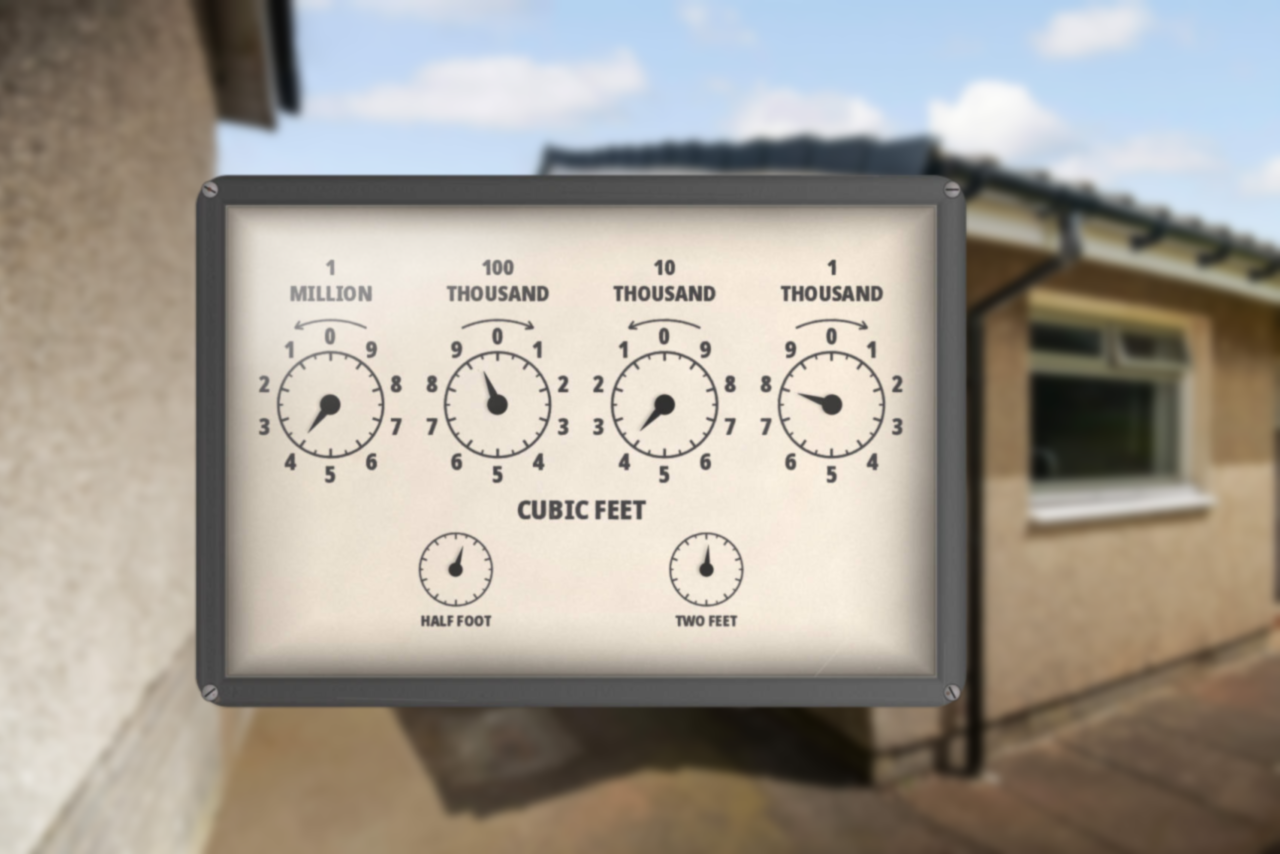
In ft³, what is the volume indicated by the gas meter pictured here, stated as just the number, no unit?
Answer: 393800
